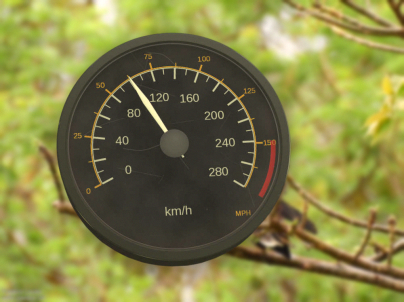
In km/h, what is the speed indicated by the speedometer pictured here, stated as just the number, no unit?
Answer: 100
